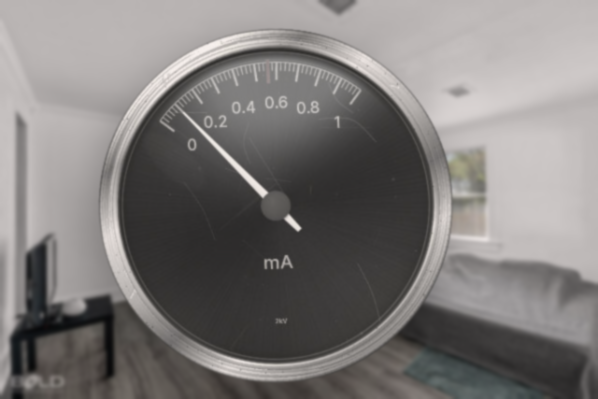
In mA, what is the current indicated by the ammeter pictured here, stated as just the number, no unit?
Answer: 0.1
